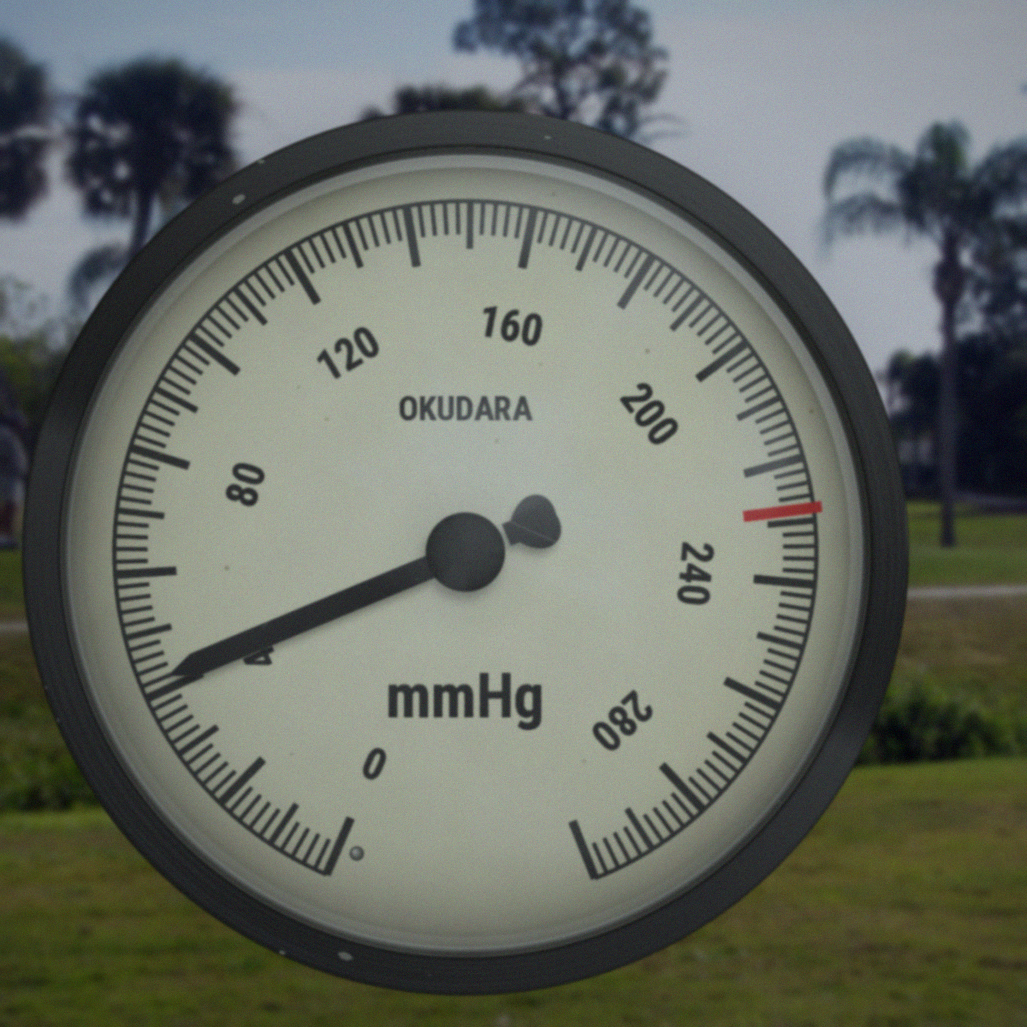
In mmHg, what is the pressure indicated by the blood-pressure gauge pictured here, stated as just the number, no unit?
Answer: 42
